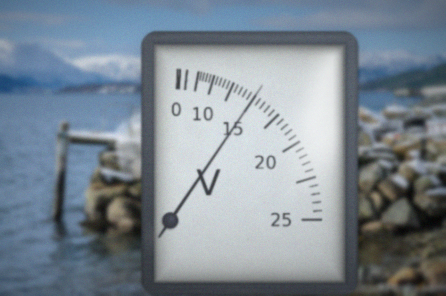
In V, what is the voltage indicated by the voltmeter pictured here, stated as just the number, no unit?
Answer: 15
